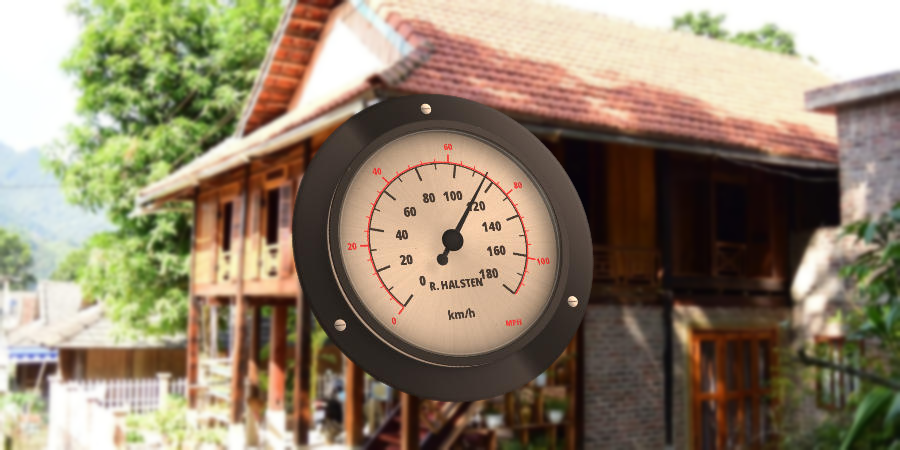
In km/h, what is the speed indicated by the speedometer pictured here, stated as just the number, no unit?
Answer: 115
